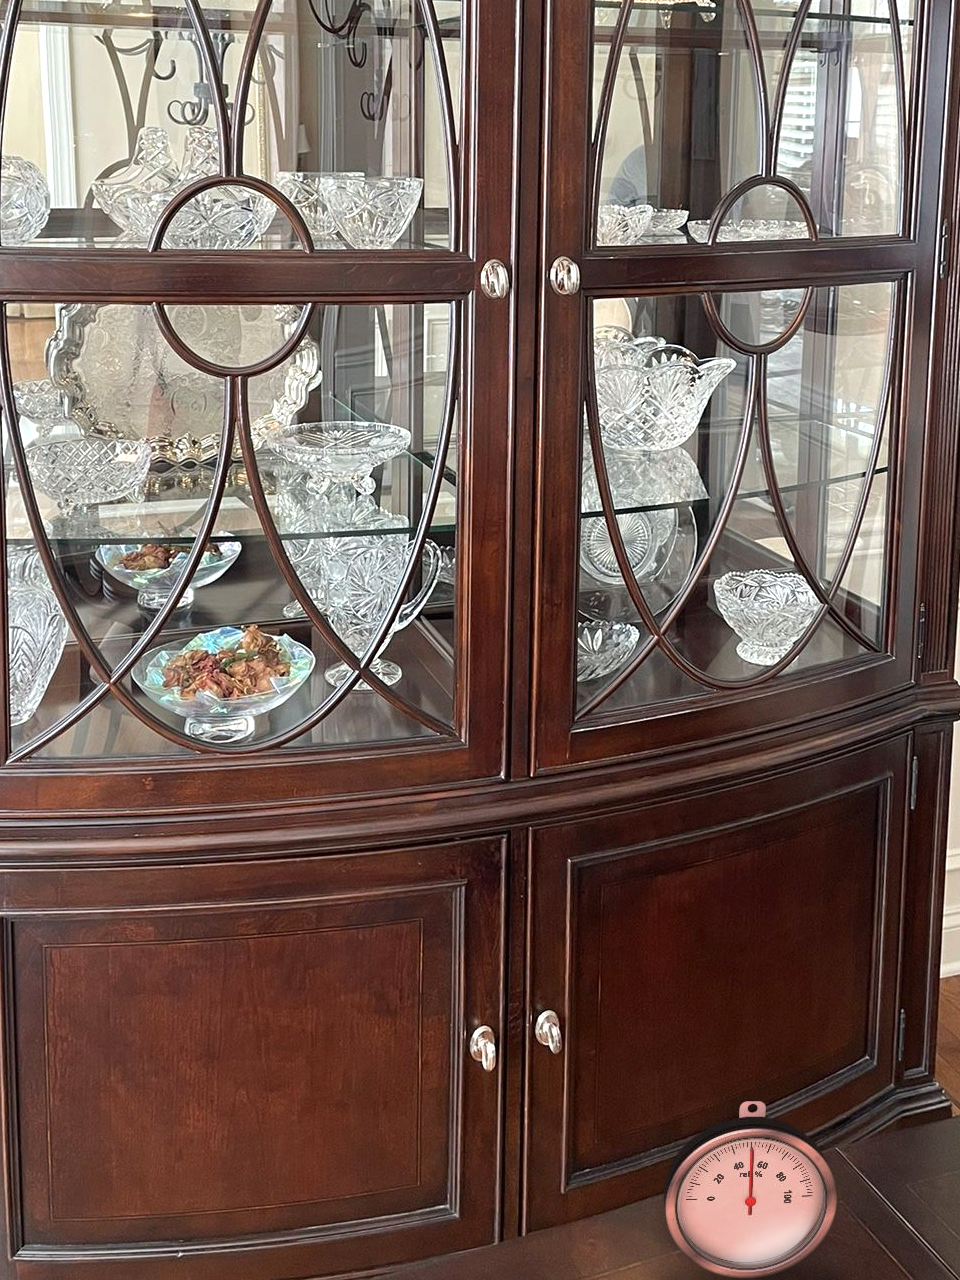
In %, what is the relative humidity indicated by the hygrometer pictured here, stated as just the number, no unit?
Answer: 50
